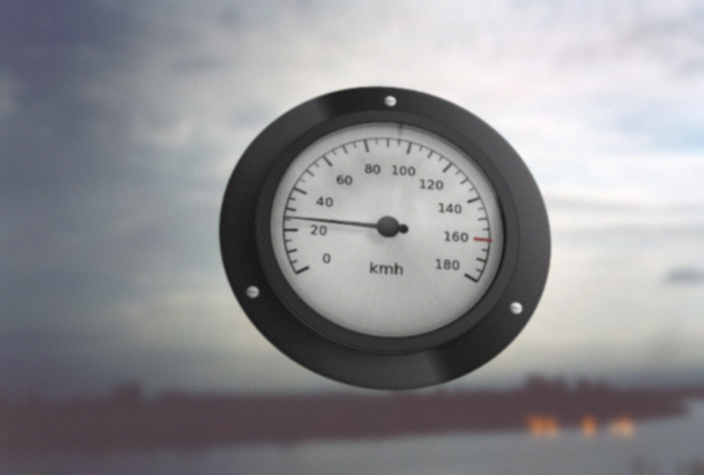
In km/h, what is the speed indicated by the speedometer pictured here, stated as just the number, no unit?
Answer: 25
